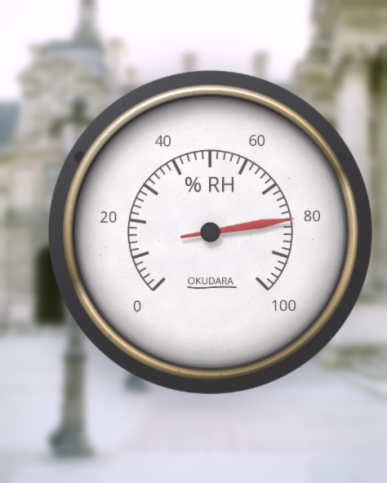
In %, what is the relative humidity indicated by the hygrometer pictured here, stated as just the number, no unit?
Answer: 80
